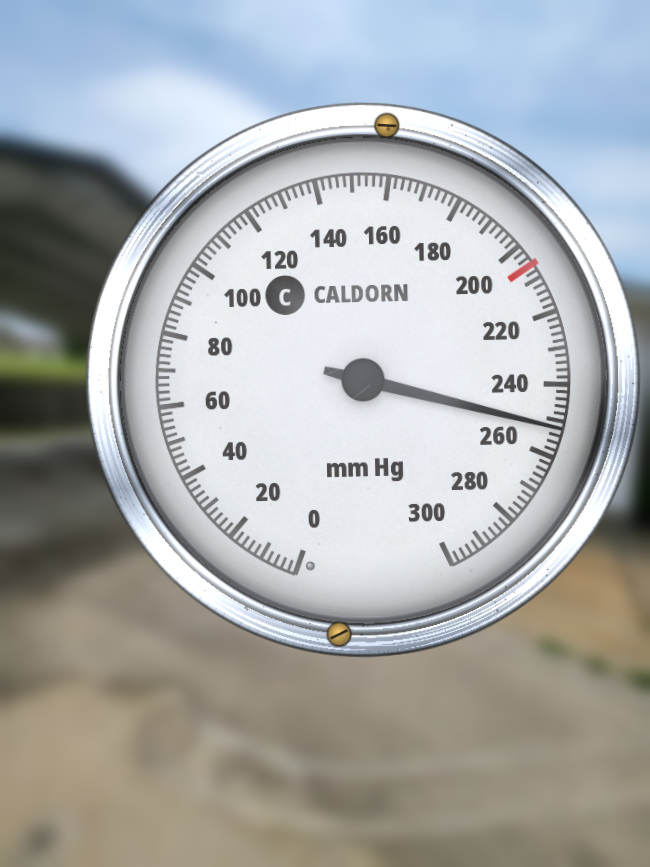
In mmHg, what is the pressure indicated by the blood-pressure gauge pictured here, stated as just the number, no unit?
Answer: 252
